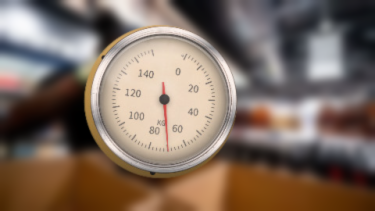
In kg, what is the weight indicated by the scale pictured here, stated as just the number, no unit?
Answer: 70
